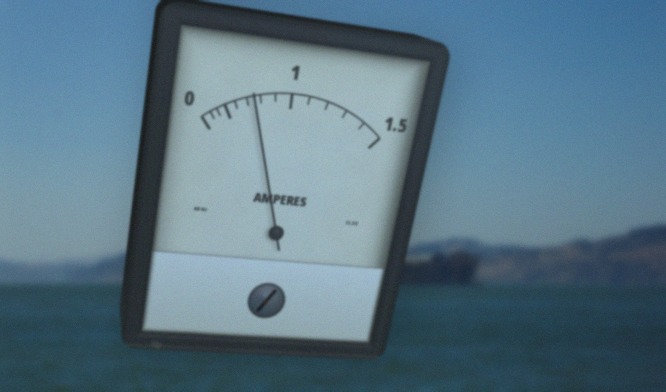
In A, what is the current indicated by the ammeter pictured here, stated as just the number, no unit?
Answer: 0.75
